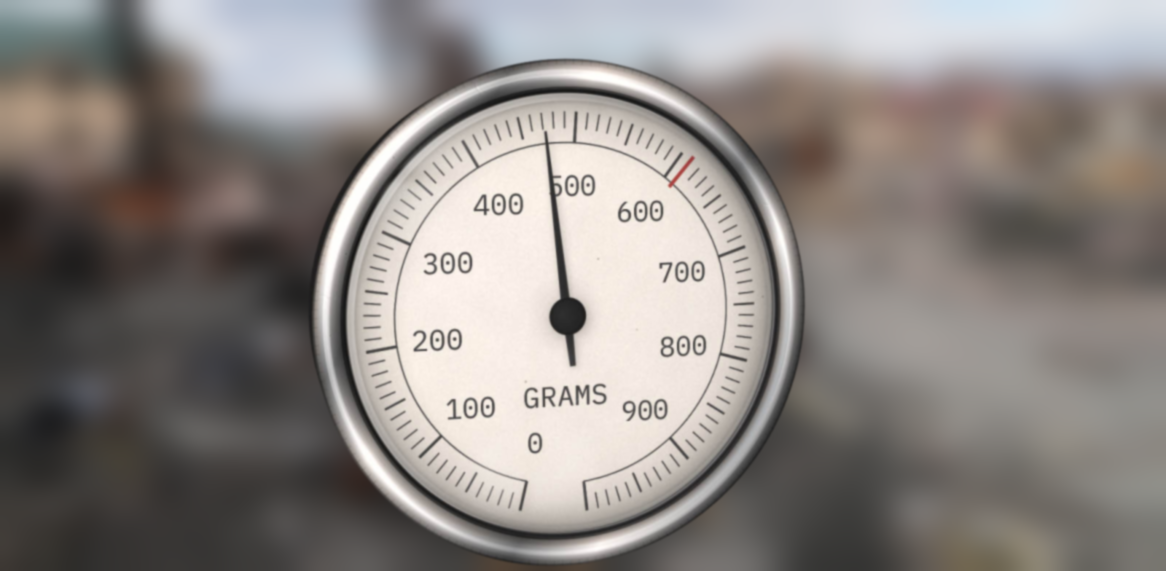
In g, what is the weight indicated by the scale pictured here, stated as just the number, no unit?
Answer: 470
